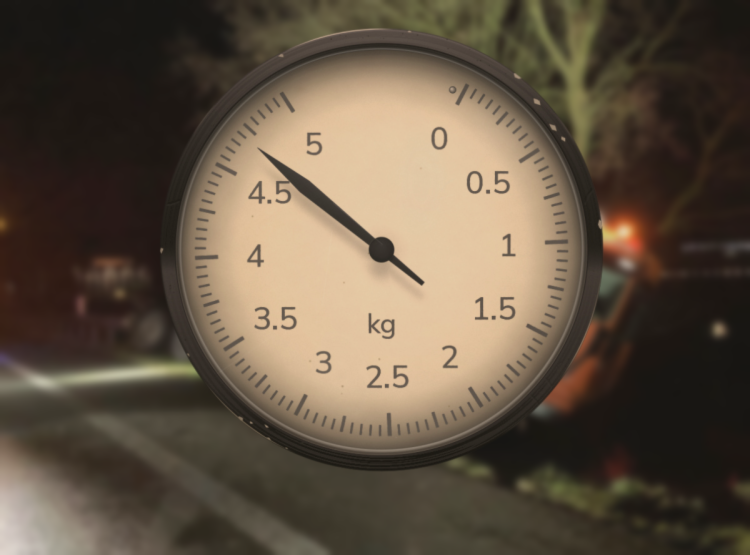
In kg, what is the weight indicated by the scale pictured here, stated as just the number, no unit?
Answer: 4.7
